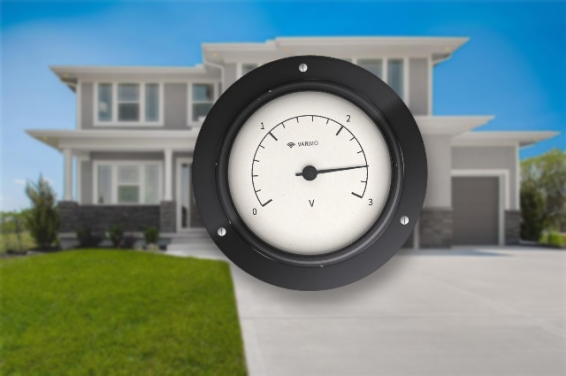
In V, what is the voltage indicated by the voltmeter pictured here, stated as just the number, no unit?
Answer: 2.6
